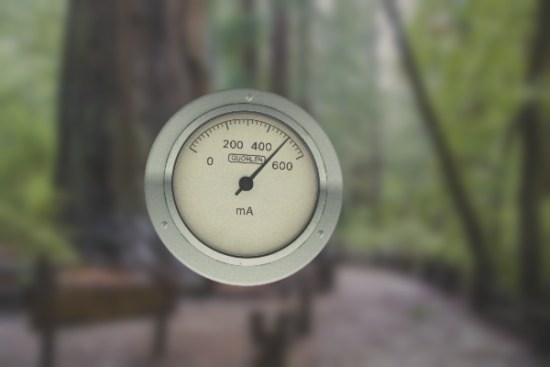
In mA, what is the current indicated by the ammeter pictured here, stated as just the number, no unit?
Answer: 500
